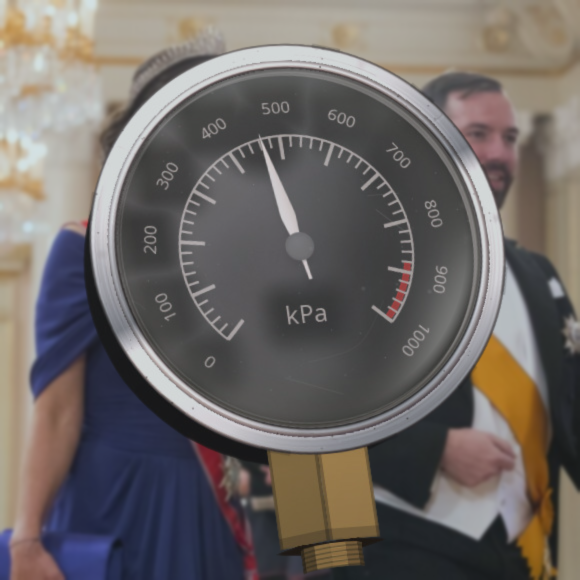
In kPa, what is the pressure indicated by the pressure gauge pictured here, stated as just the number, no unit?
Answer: 460
